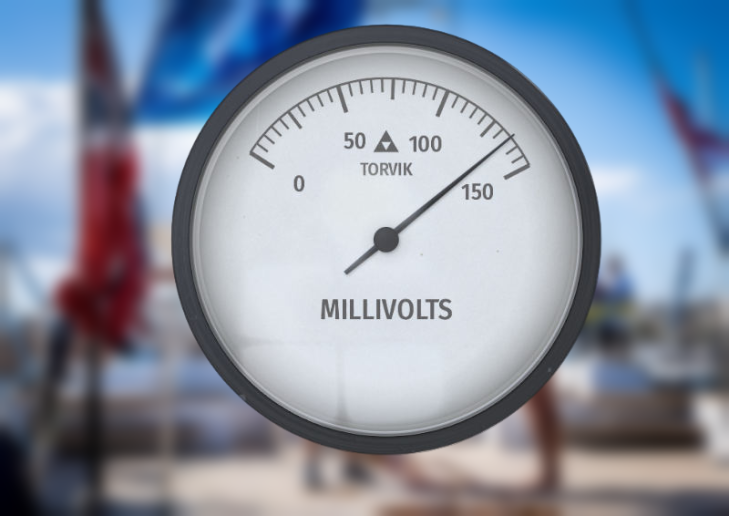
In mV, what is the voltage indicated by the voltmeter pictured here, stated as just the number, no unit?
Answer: 135
